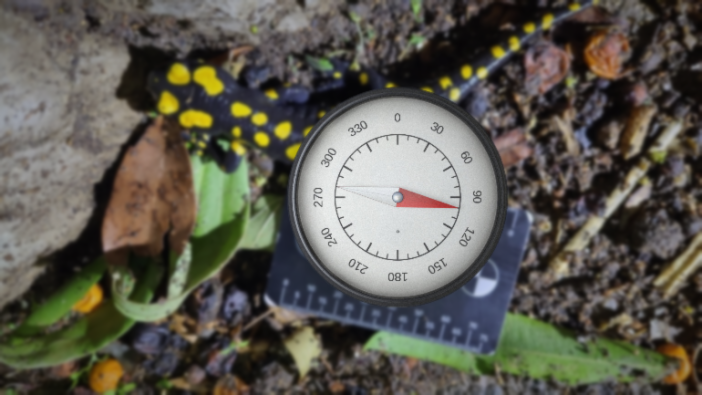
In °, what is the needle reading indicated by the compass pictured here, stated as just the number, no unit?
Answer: 100
